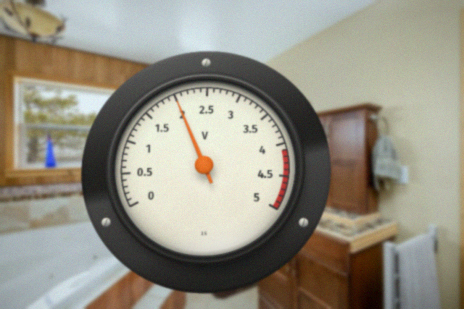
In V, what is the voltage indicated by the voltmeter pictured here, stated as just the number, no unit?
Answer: 2
